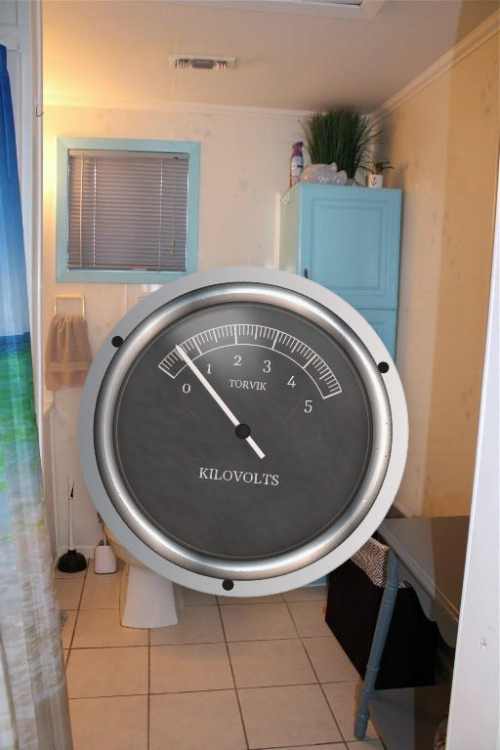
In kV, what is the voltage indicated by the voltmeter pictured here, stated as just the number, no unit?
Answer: 0.6
